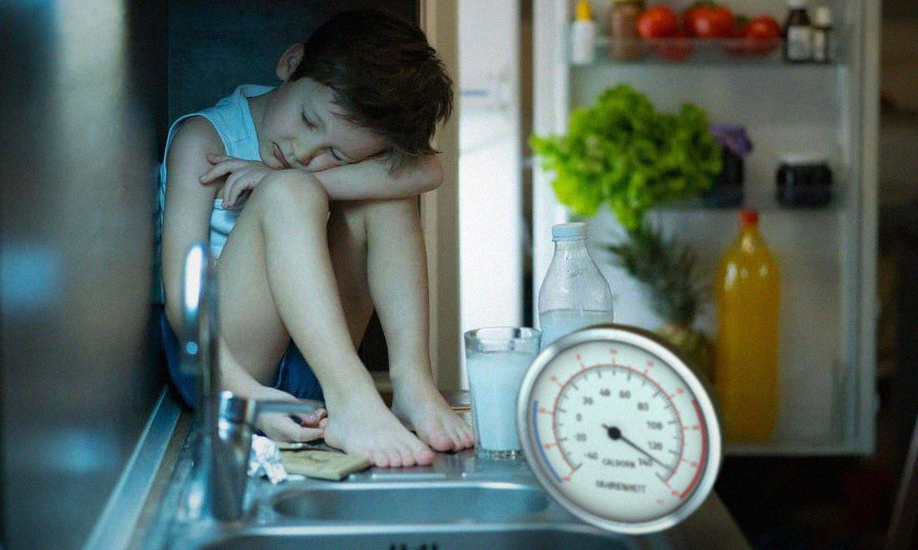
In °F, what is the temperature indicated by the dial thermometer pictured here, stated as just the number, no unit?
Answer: 130
